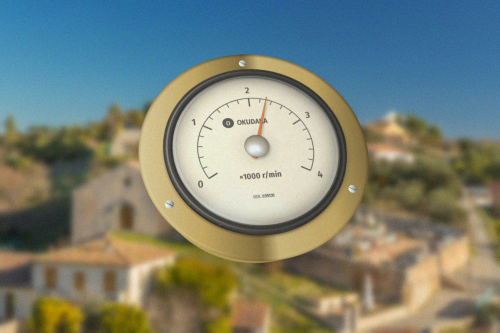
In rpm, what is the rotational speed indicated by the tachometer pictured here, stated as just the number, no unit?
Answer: 2300
